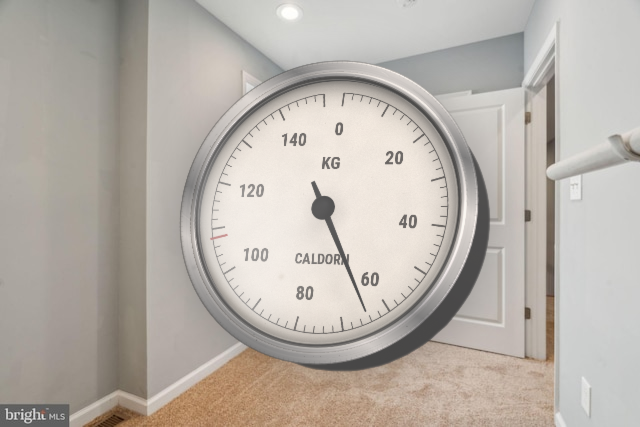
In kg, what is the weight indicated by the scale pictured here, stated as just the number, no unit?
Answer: 64
